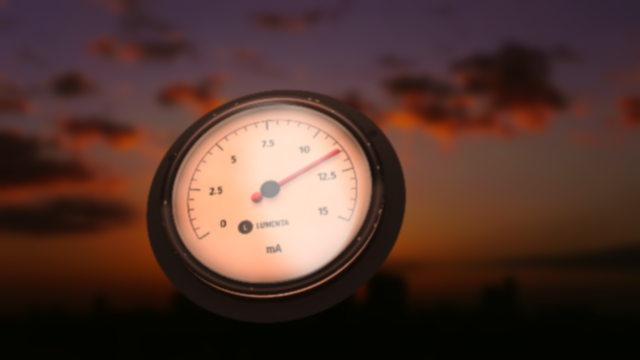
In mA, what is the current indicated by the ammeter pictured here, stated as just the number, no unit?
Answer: 11.5
